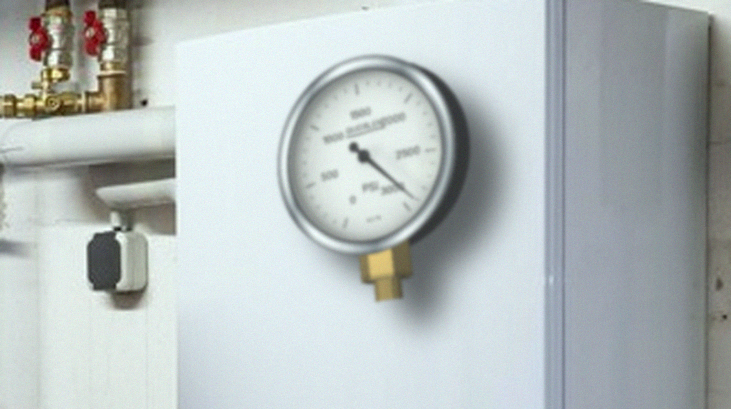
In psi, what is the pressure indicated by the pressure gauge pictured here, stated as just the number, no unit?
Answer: 2900
